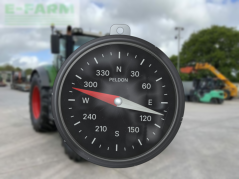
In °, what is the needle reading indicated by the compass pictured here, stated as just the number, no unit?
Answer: 285
